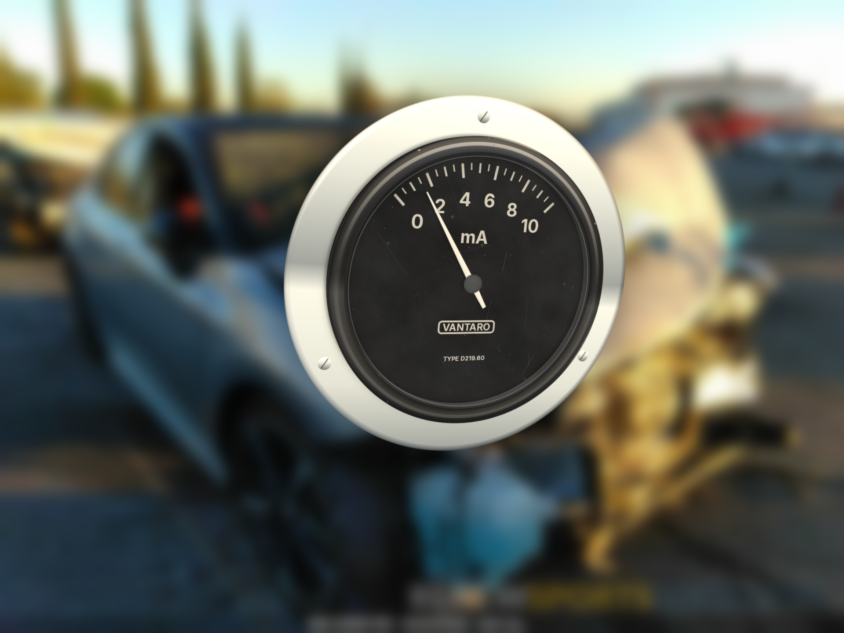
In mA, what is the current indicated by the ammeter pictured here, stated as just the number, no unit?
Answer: 1.5
